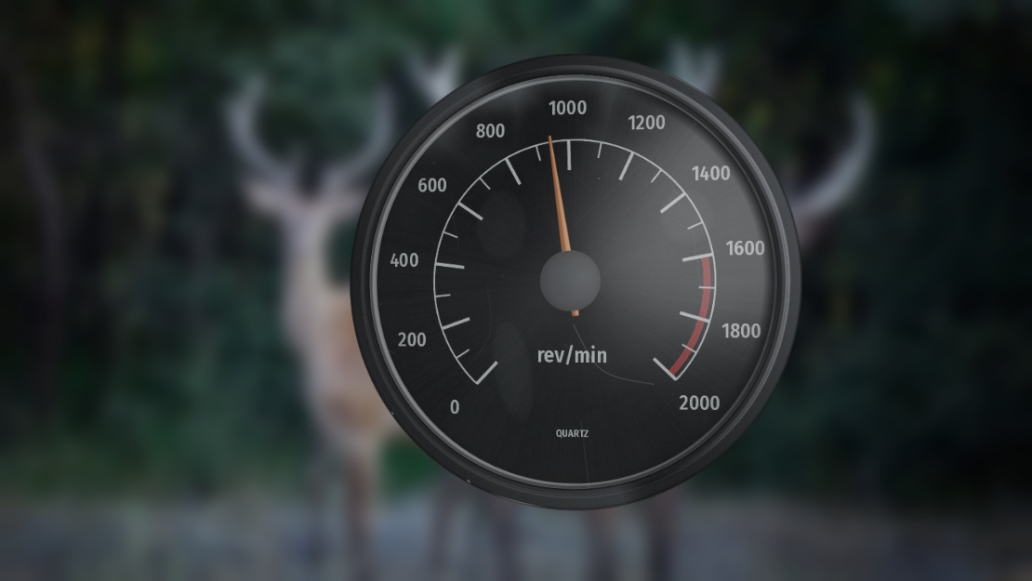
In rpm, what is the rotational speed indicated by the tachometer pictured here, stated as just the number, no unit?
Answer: 950
